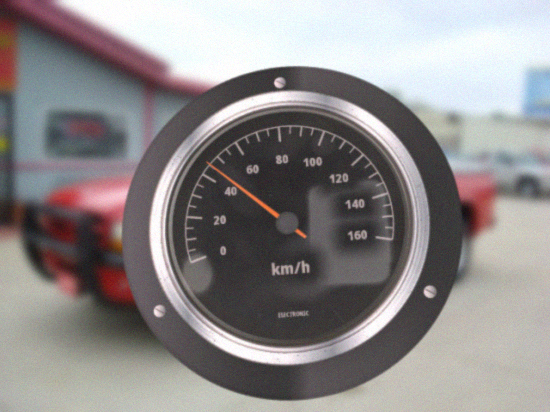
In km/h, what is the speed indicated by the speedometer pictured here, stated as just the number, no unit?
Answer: 45
